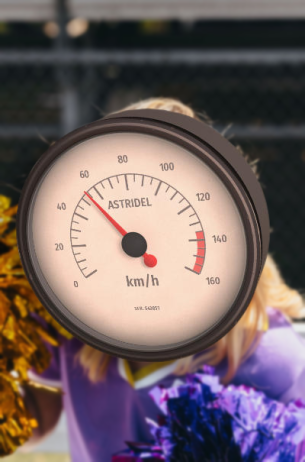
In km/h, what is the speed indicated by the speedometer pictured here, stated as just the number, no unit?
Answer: 55
